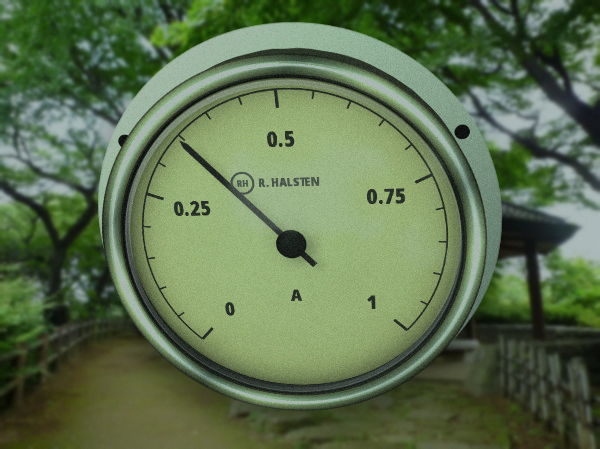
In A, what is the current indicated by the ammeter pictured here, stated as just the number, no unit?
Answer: 0.35
